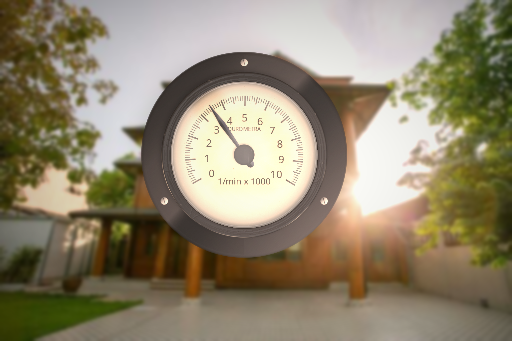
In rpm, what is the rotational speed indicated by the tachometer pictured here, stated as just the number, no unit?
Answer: 3500
